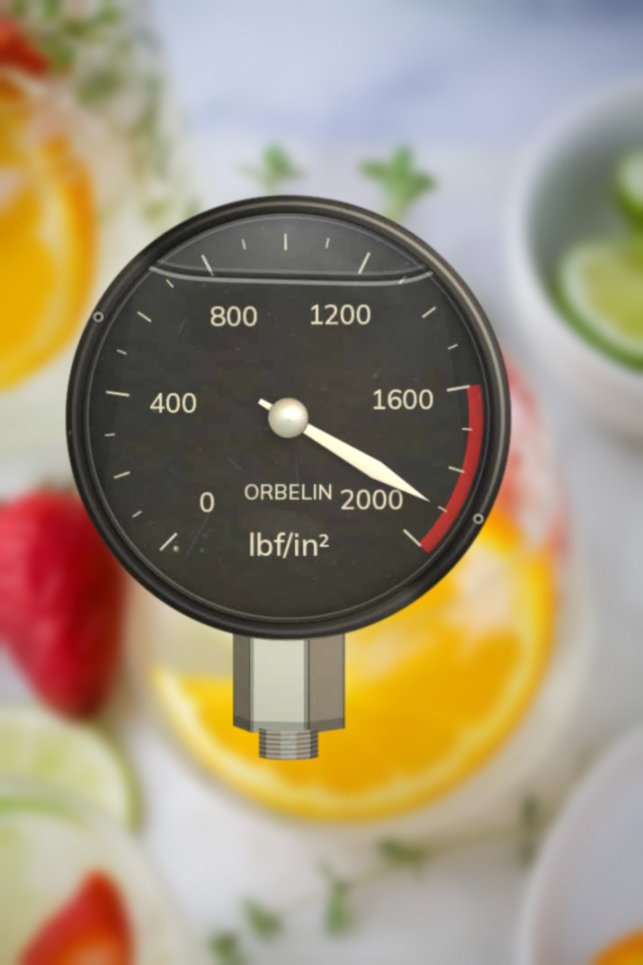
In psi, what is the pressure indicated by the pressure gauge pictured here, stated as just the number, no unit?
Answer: 1900
